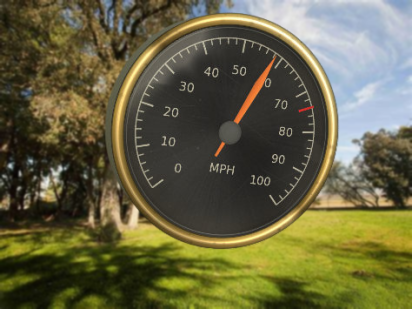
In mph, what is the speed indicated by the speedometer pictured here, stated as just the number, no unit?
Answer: 58
